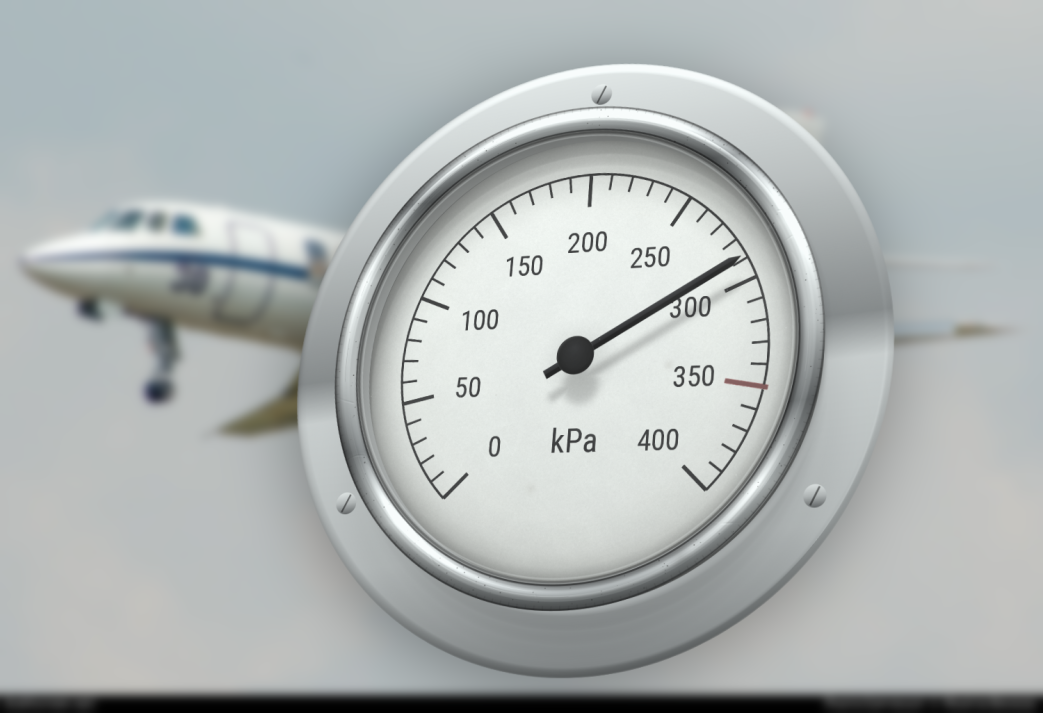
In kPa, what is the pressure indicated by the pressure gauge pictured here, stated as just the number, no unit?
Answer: 290
